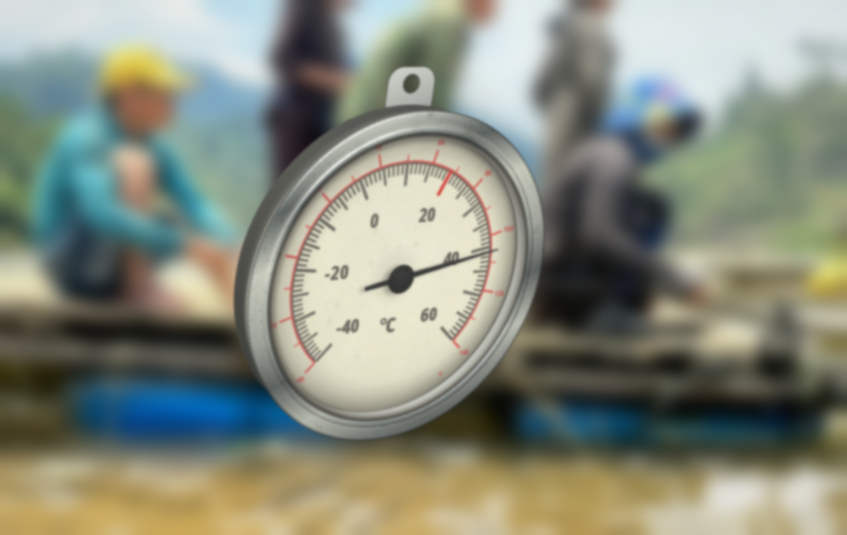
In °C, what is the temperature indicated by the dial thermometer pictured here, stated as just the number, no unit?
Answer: 40
